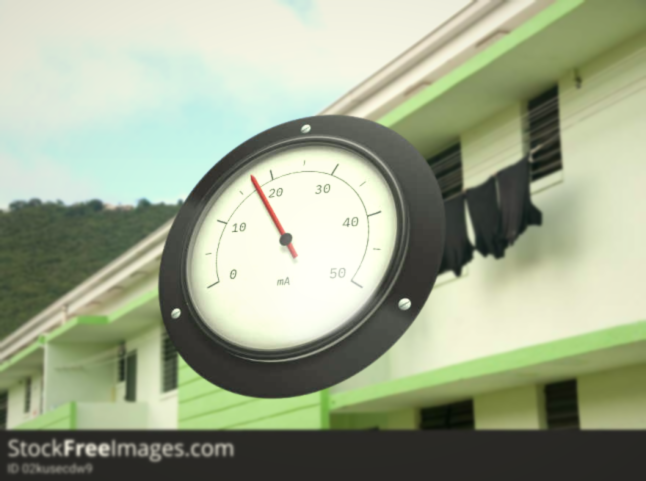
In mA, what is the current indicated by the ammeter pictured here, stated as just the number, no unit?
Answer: 17.5
